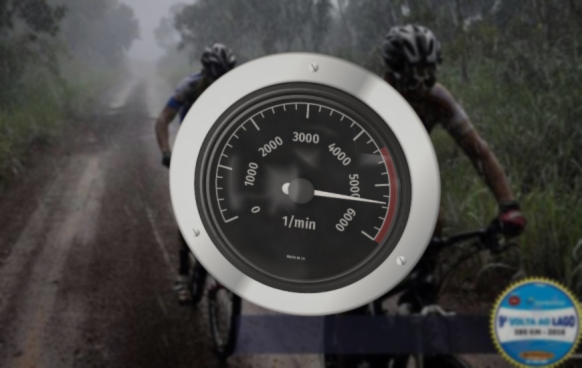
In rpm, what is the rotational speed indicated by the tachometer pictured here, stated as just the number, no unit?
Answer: 5300
